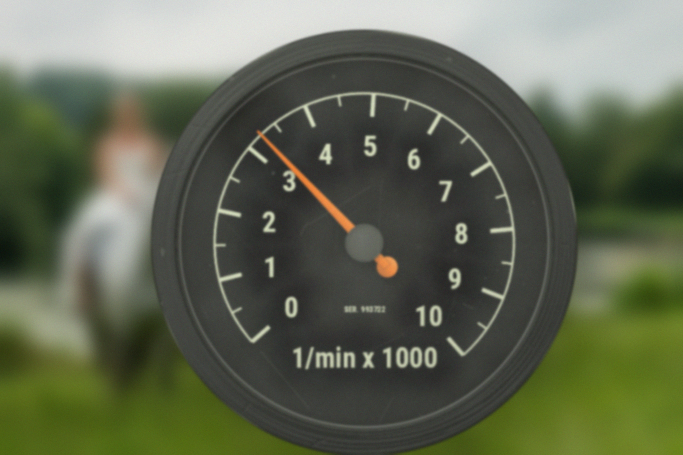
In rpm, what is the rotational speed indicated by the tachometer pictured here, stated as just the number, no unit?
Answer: 3250
